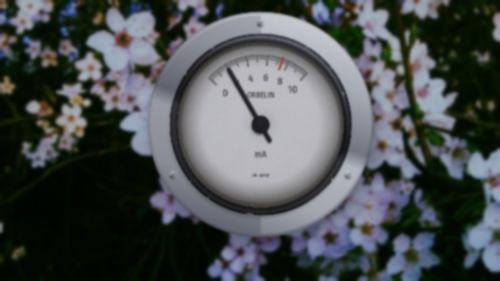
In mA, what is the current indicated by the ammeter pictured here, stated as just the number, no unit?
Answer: 2
